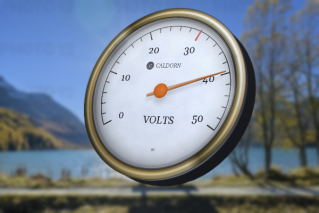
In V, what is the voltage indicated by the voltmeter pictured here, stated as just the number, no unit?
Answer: 40
